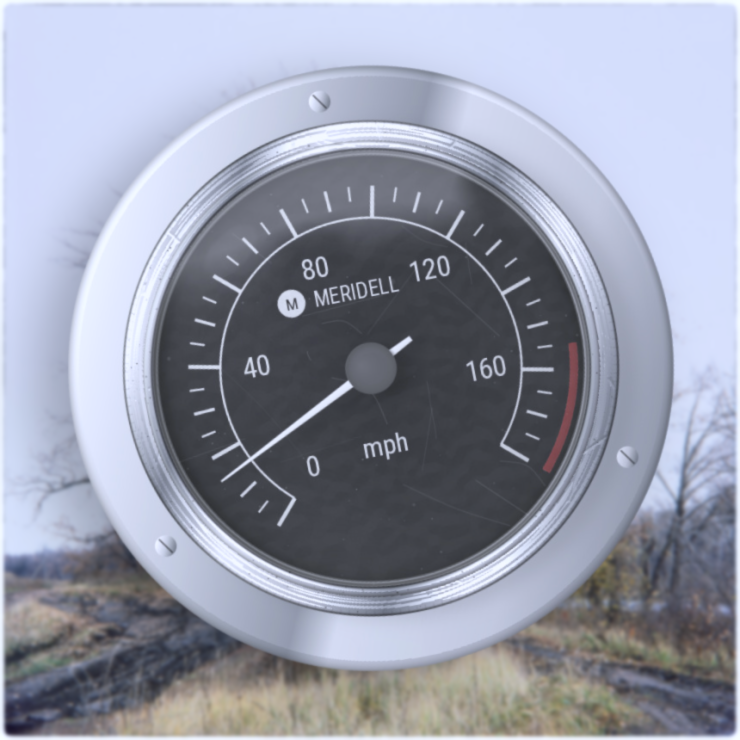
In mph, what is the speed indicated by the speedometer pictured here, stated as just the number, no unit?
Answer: 15
